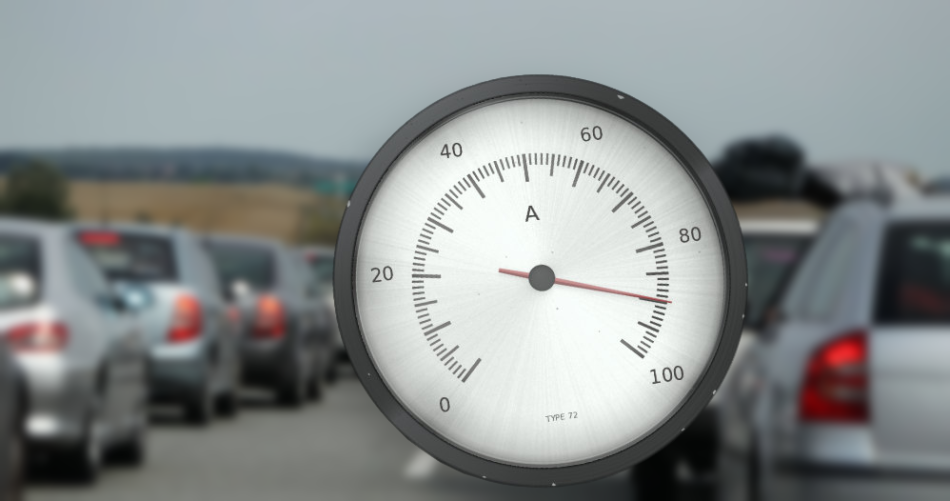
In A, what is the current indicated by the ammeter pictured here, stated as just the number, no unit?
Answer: 90
